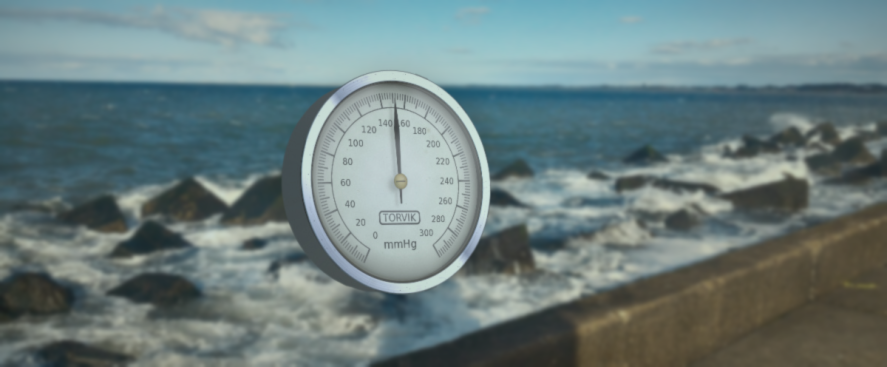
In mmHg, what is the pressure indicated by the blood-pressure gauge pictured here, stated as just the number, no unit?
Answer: 150
